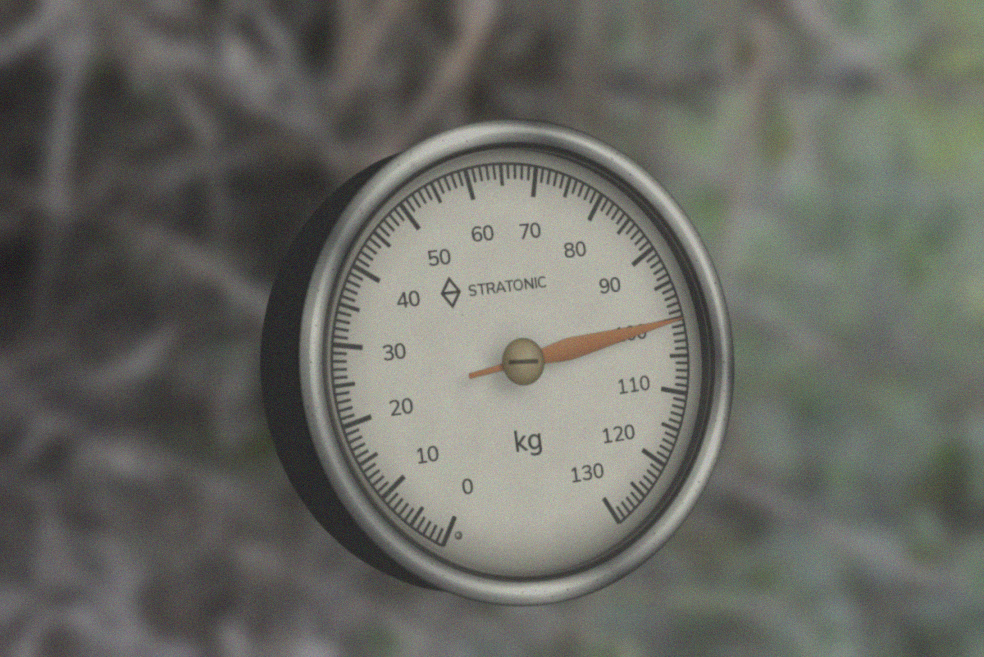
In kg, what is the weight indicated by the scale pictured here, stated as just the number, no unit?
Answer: 100
